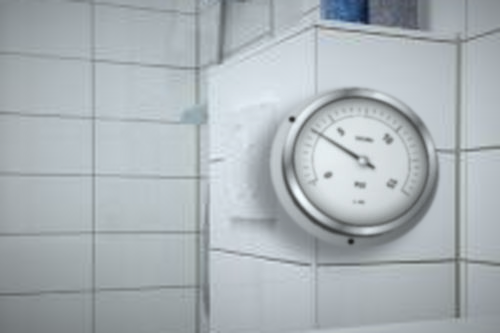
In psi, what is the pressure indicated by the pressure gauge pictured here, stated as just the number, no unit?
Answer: 3.5
